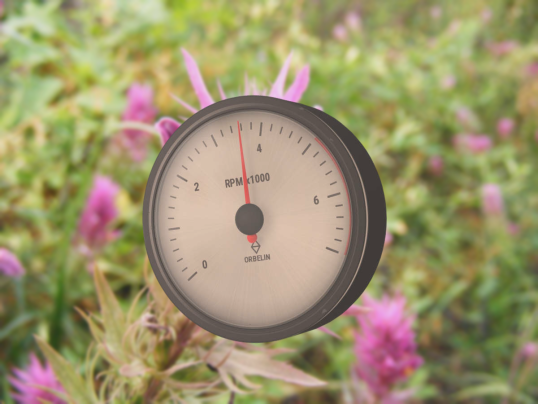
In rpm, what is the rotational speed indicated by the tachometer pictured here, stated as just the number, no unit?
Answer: 3600
